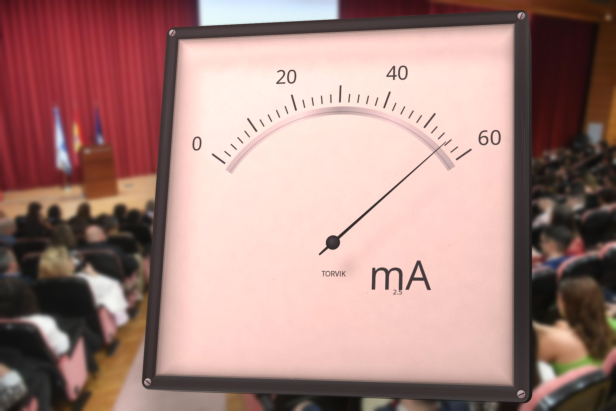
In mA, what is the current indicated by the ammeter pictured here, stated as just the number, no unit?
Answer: 56
